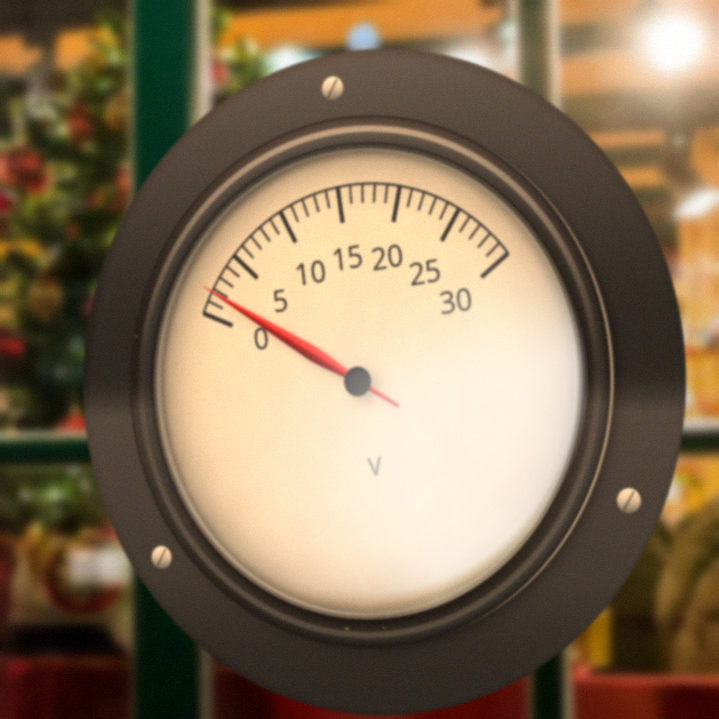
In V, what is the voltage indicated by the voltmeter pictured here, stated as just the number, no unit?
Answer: 2
